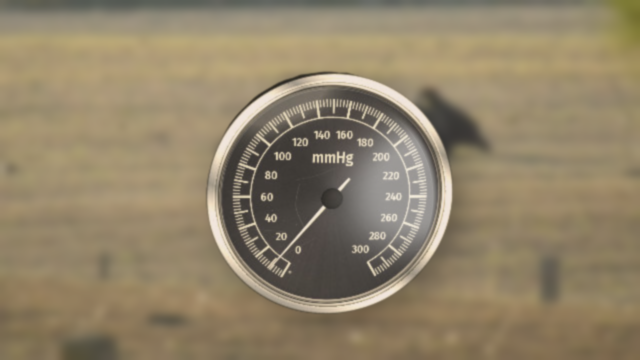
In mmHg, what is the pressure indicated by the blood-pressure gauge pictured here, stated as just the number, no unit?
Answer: 10
